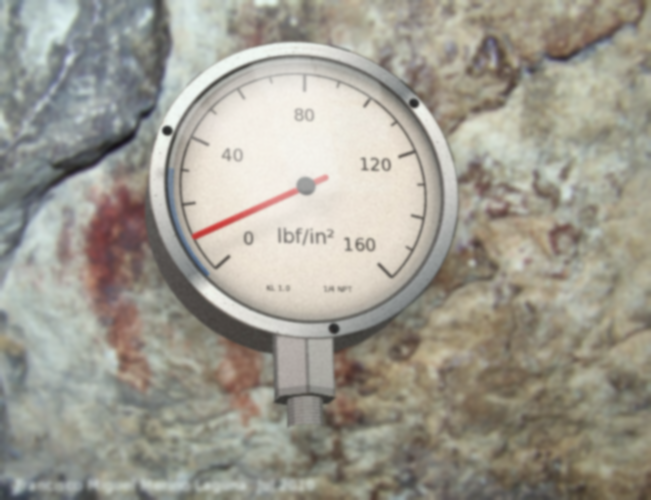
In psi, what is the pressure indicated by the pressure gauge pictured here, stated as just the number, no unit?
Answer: 10
